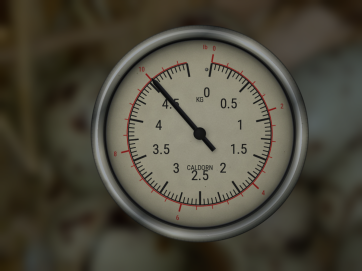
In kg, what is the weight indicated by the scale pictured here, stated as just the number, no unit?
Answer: 4.55
